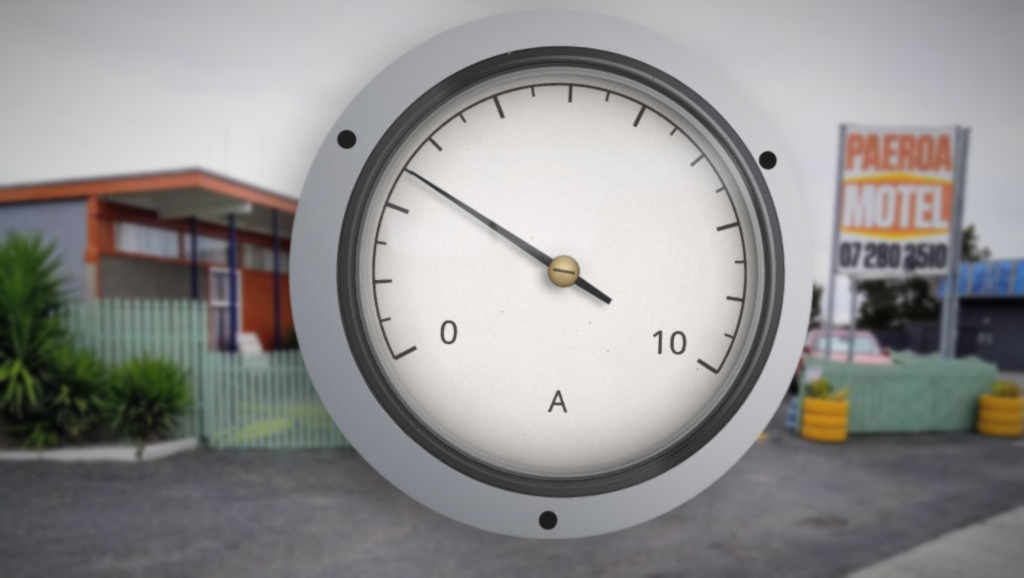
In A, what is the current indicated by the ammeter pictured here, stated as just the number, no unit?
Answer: 2.5
